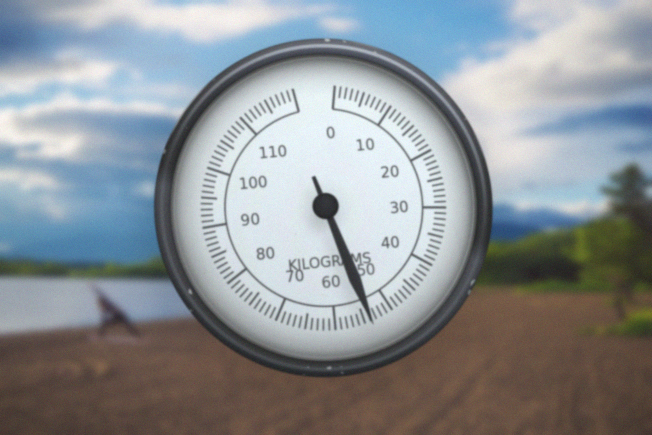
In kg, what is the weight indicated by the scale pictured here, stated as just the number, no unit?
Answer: 54
